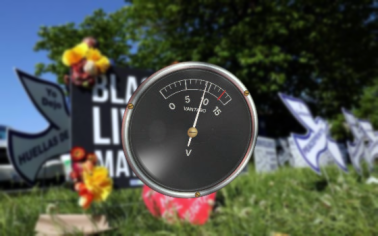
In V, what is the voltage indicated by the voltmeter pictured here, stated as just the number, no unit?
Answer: 9
